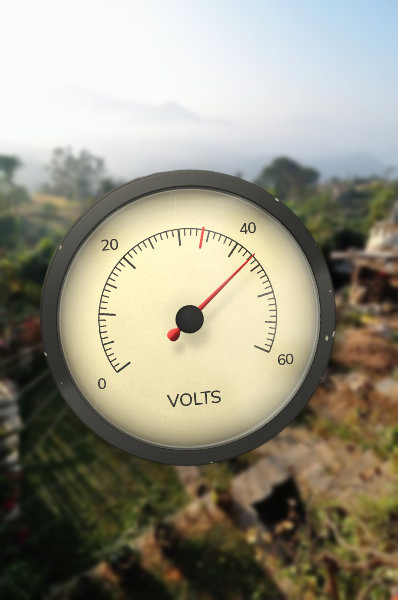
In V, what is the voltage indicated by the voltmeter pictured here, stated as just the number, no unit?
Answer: 43
